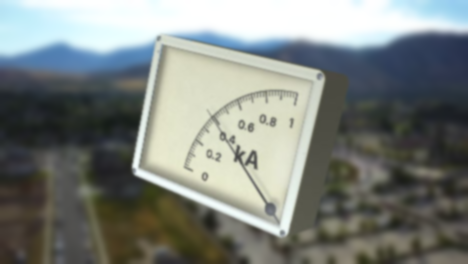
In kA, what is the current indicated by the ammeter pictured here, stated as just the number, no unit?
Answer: 0.4
